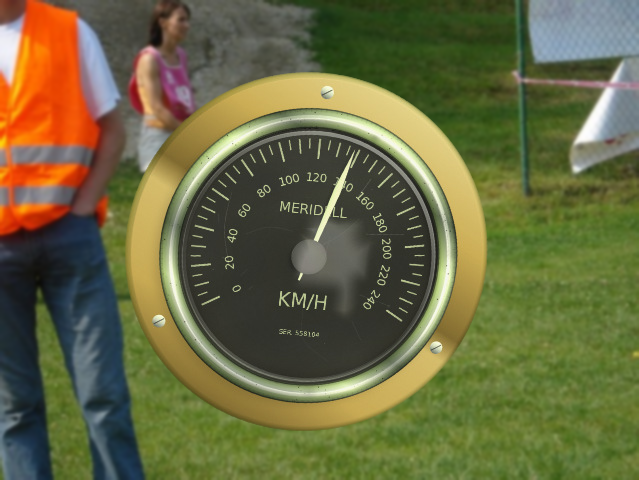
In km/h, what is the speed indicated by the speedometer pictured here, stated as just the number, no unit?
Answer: 137.5
